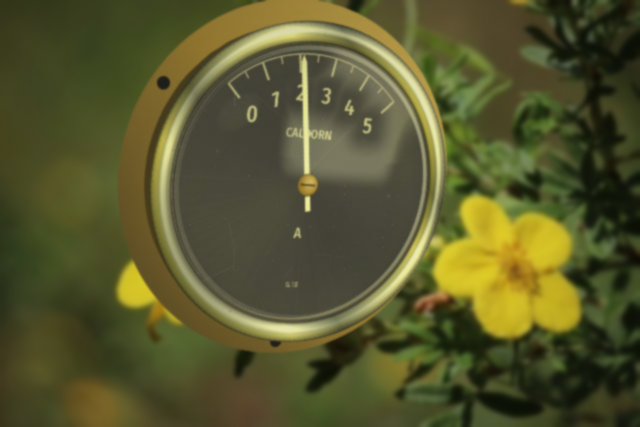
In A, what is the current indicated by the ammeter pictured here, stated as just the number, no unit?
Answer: 2
